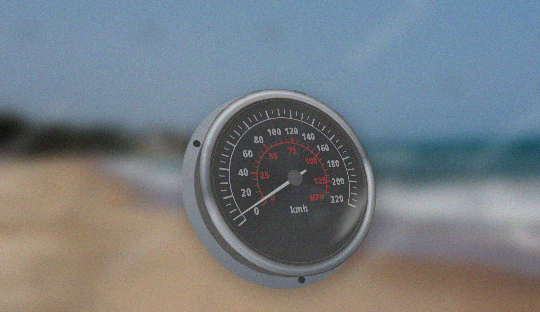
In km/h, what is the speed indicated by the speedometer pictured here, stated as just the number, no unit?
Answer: 5
